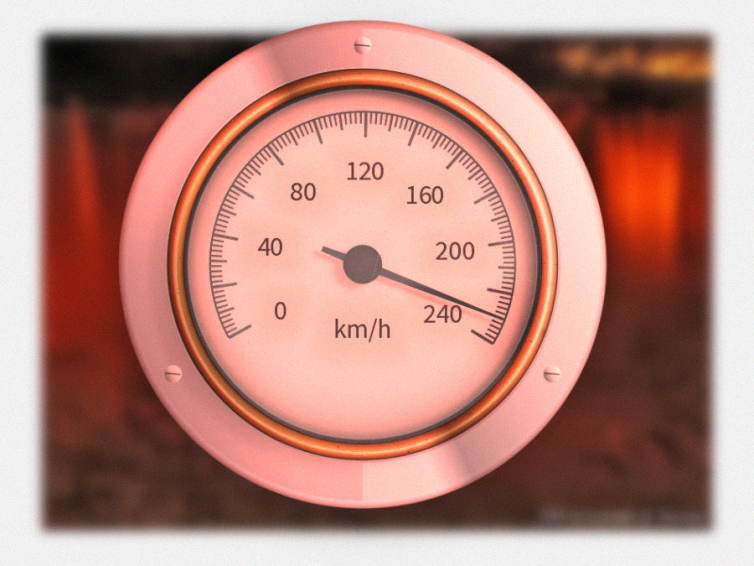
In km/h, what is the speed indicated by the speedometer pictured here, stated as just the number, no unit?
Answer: 230
